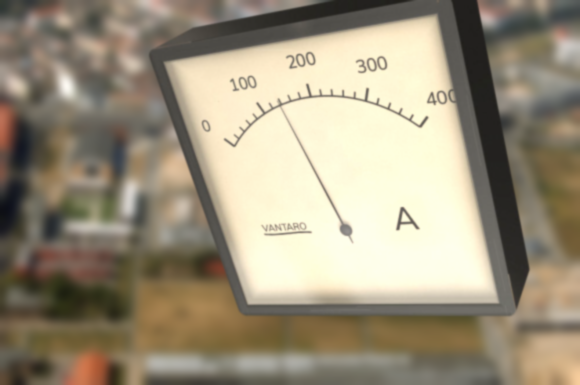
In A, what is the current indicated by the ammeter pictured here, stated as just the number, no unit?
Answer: 140
